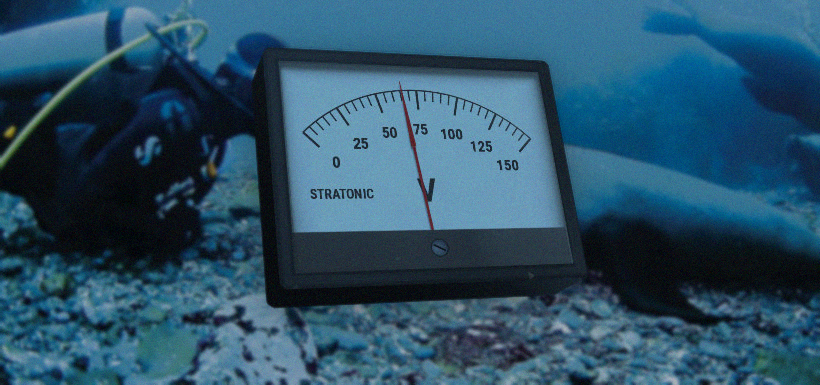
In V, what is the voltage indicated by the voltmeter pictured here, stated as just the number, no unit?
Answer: 65
